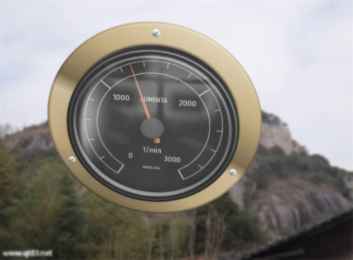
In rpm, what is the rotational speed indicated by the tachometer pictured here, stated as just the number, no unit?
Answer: 1300
